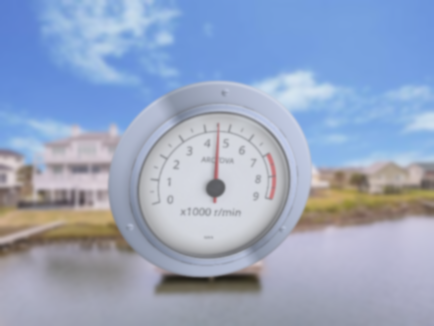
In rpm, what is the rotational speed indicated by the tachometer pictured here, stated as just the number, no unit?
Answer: 4500
